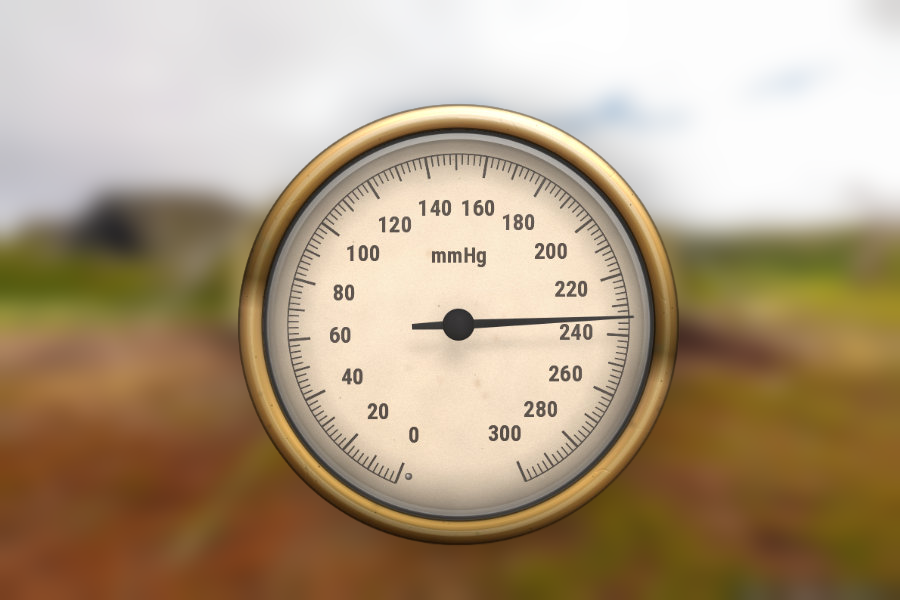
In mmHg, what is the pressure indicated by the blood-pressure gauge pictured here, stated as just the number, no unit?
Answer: 234
